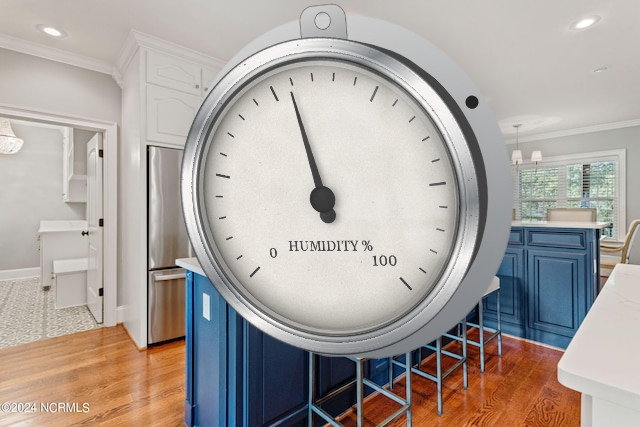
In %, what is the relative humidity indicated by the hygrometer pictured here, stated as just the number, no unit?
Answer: 44
